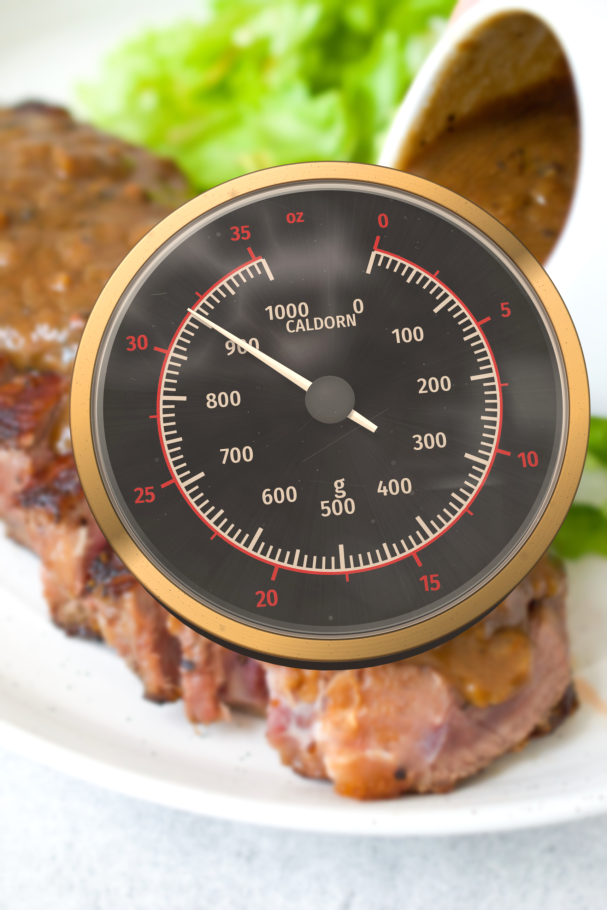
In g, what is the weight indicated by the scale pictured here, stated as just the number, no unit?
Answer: 900
